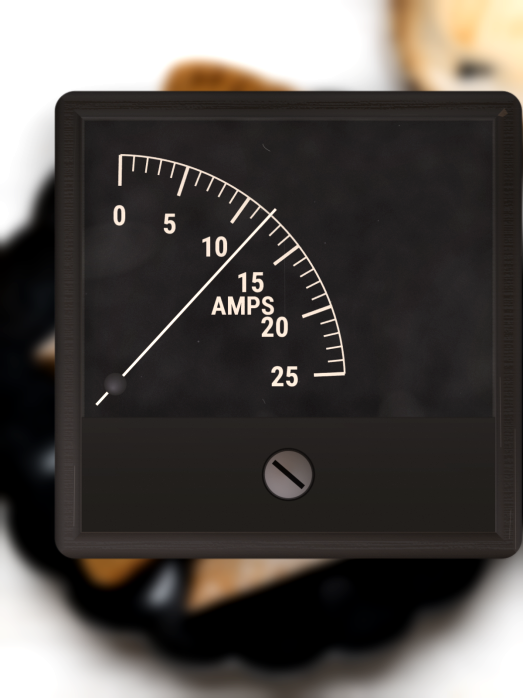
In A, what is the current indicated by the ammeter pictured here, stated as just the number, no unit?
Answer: 12
